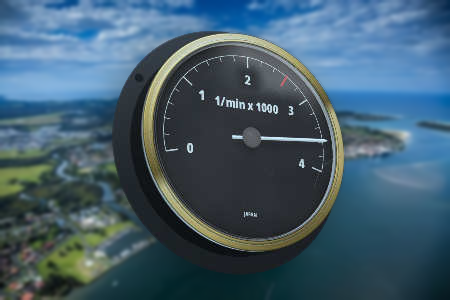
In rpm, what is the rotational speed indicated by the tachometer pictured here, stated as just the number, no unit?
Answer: 3600
